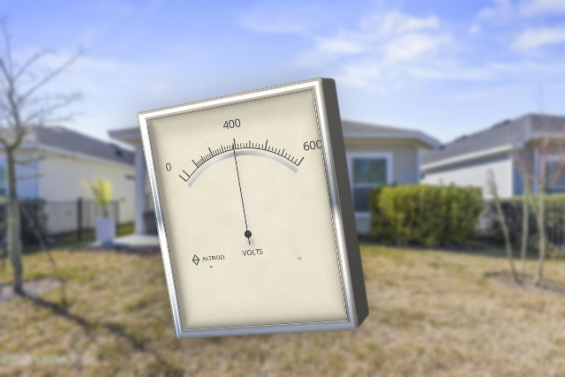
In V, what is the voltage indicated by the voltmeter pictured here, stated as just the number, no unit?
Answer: 400
